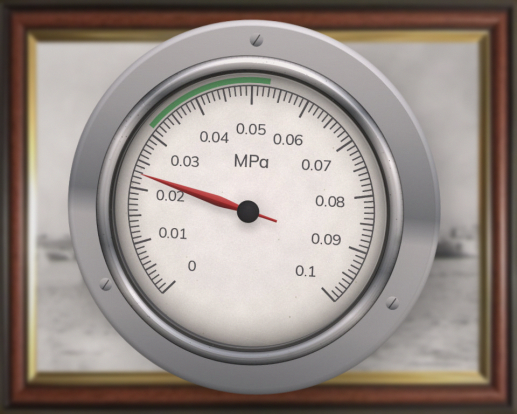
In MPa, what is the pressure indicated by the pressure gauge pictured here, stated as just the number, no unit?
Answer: 0.023
